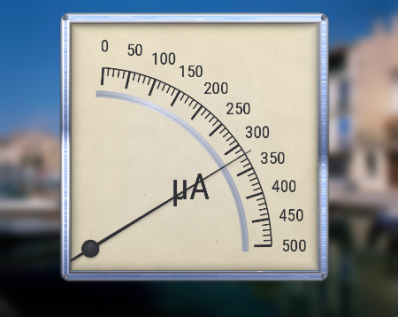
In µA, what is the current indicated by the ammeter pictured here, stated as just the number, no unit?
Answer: 320
